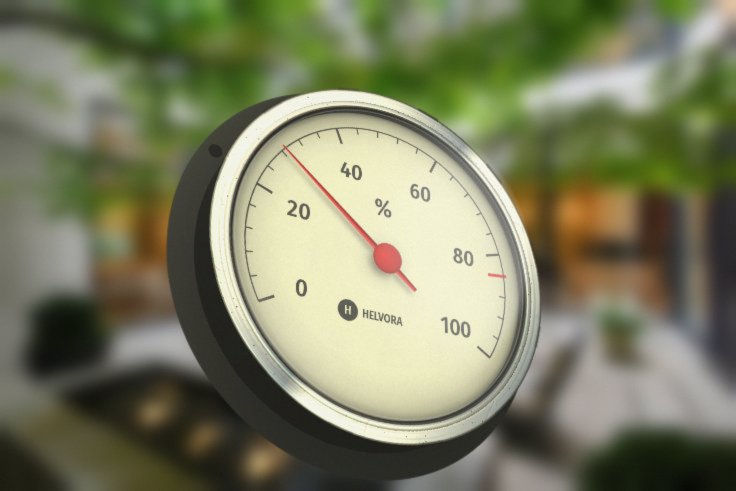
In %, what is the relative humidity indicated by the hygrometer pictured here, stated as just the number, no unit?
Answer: 28
